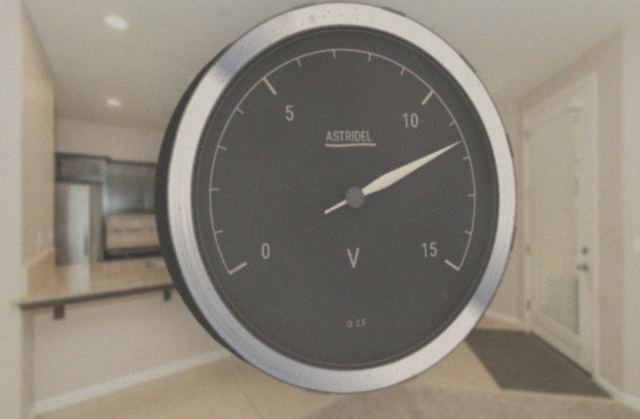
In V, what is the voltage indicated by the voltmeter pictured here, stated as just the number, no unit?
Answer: 11.5
